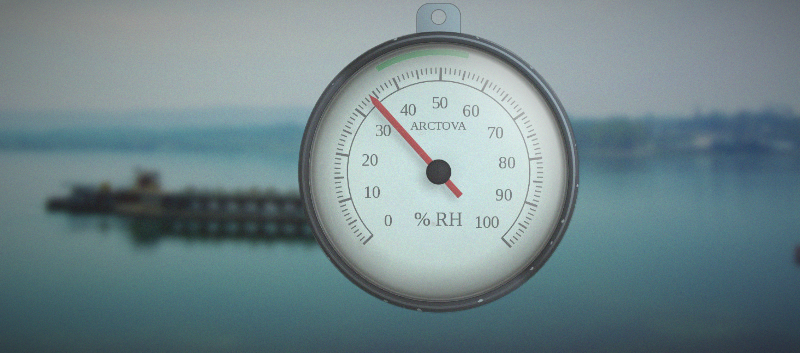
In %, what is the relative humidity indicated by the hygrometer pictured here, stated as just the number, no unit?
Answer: 34
